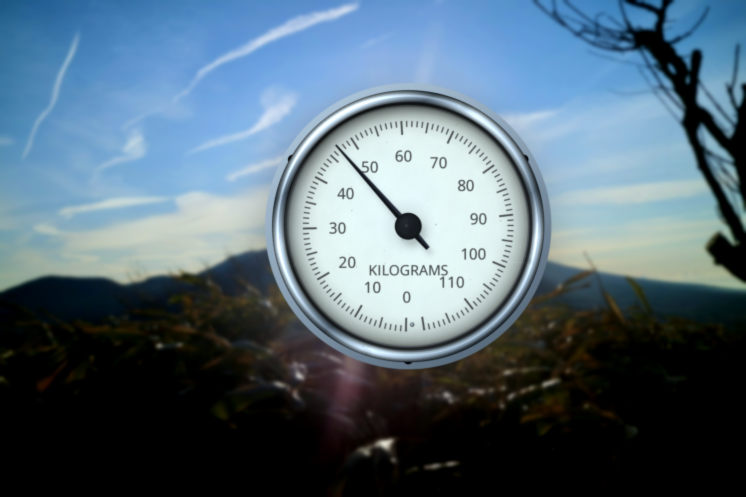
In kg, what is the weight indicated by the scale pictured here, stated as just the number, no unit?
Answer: 47
